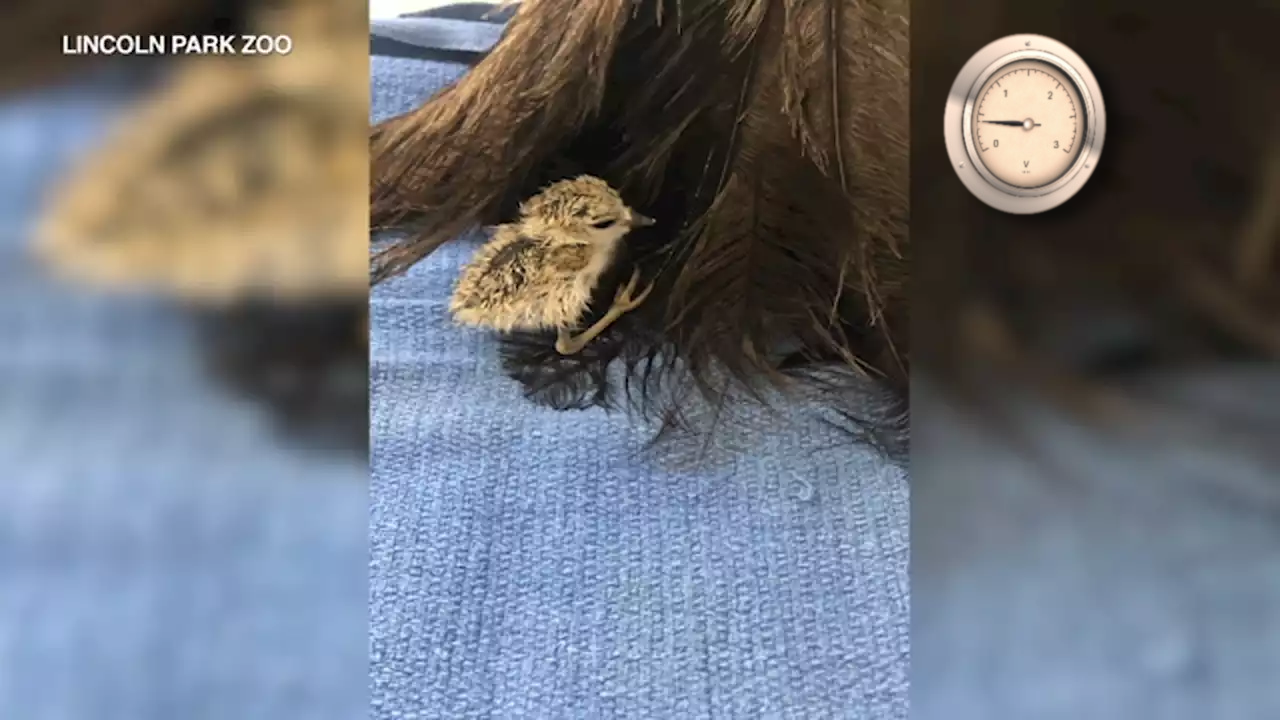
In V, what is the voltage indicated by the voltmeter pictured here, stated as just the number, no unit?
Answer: 0.4
